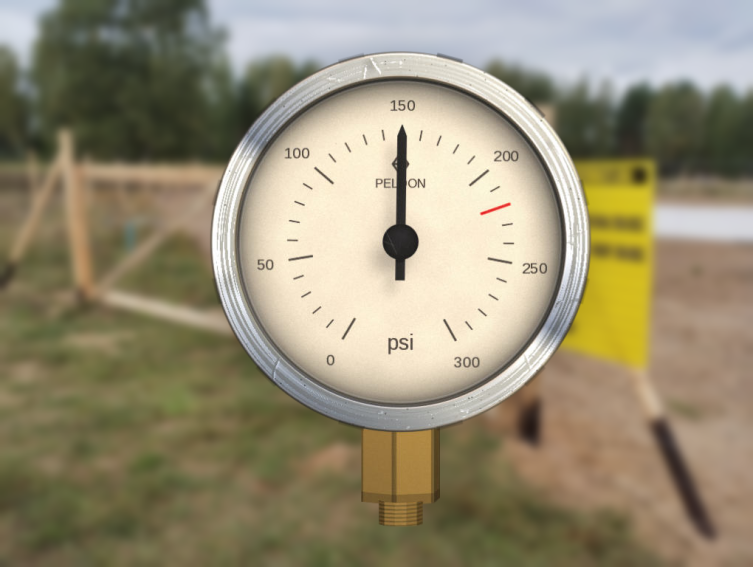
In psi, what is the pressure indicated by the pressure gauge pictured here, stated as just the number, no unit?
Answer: 150
